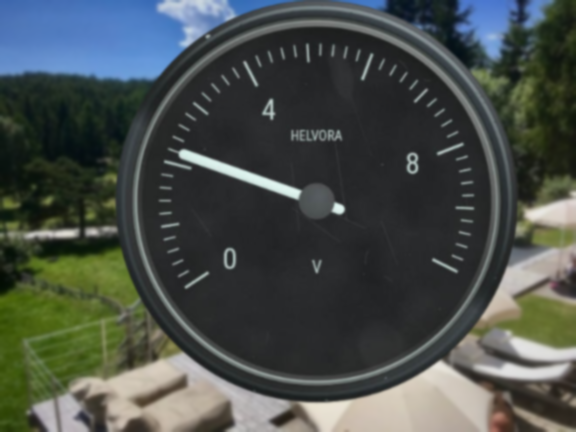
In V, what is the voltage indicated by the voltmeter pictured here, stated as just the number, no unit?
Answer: 2.2
